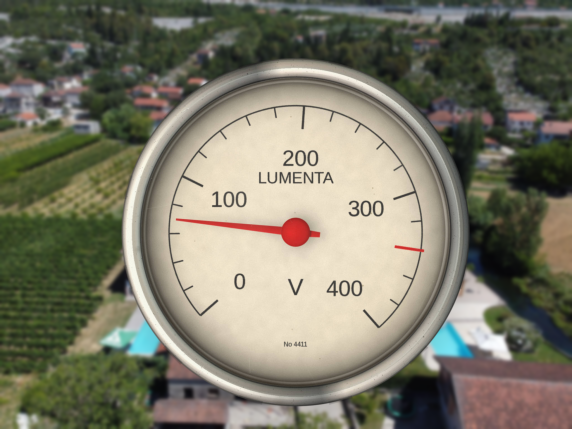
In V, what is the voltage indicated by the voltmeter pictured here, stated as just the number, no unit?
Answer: 70
